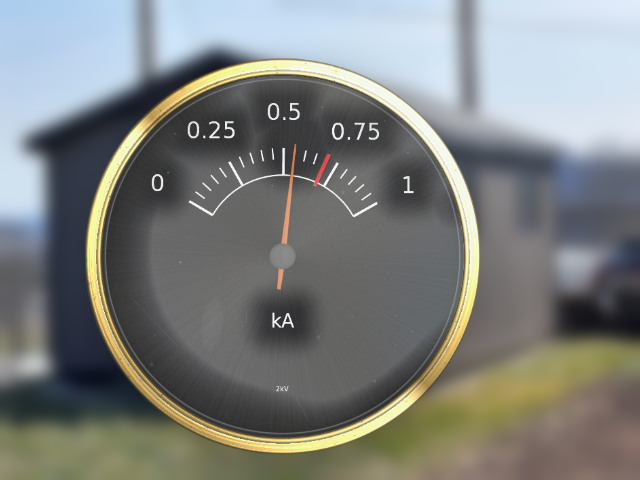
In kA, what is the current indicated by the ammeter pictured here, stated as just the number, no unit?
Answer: 0.55
